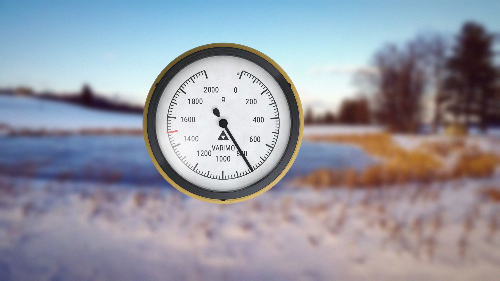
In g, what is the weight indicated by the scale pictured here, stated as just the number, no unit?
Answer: 800
